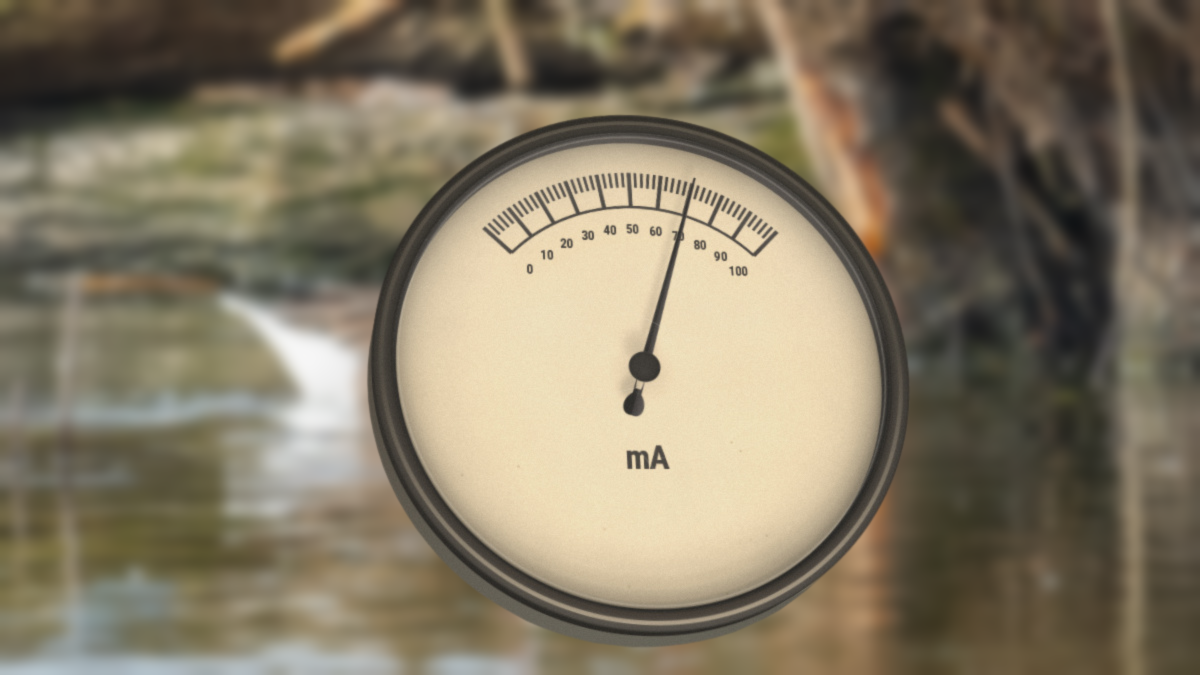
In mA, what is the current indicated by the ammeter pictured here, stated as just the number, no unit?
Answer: 70
